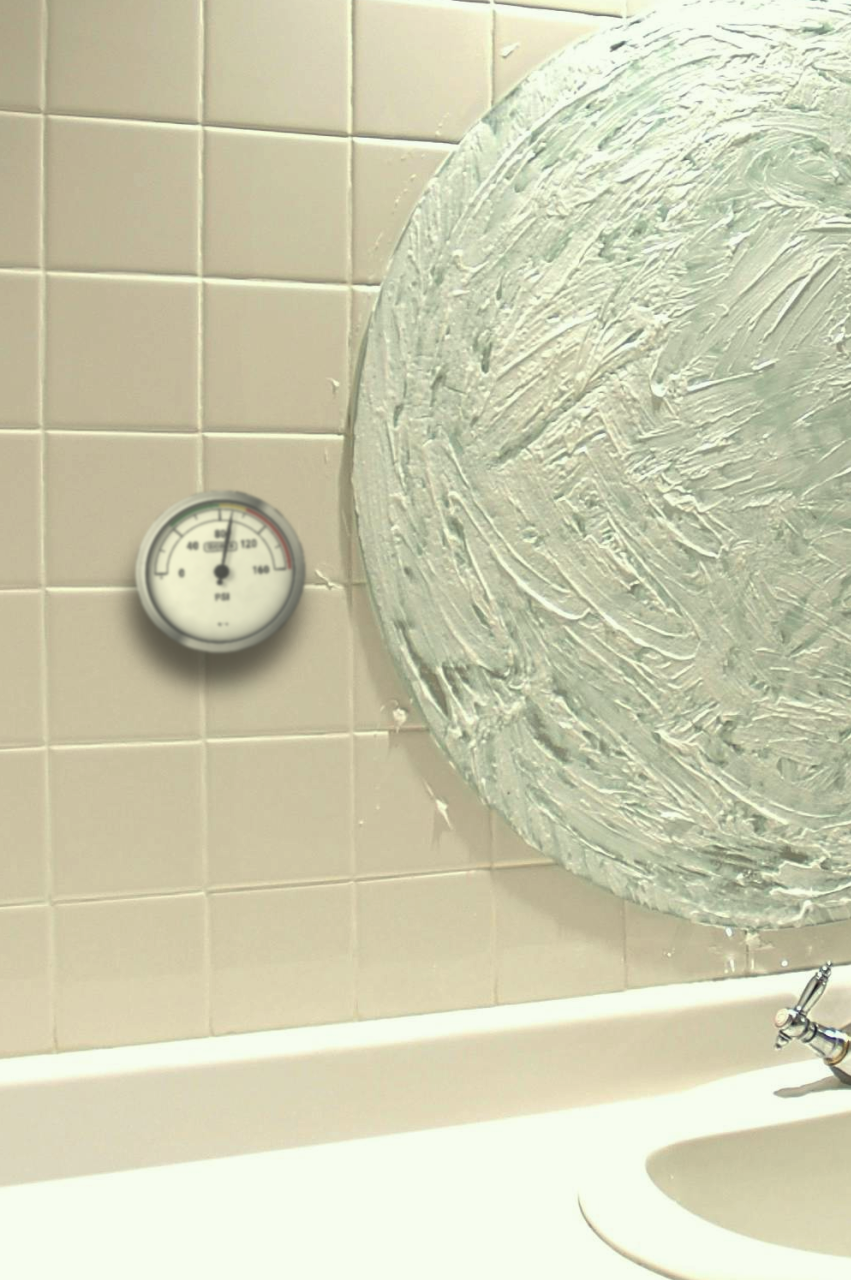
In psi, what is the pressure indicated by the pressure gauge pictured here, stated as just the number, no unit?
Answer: 90
